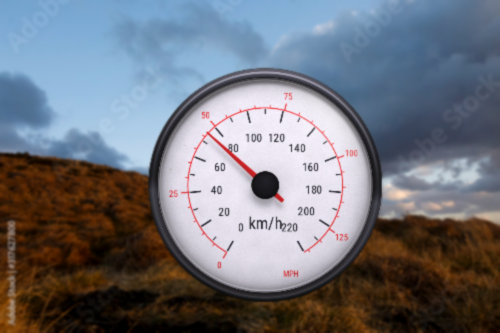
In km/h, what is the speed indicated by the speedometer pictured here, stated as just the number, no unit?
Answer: 75
